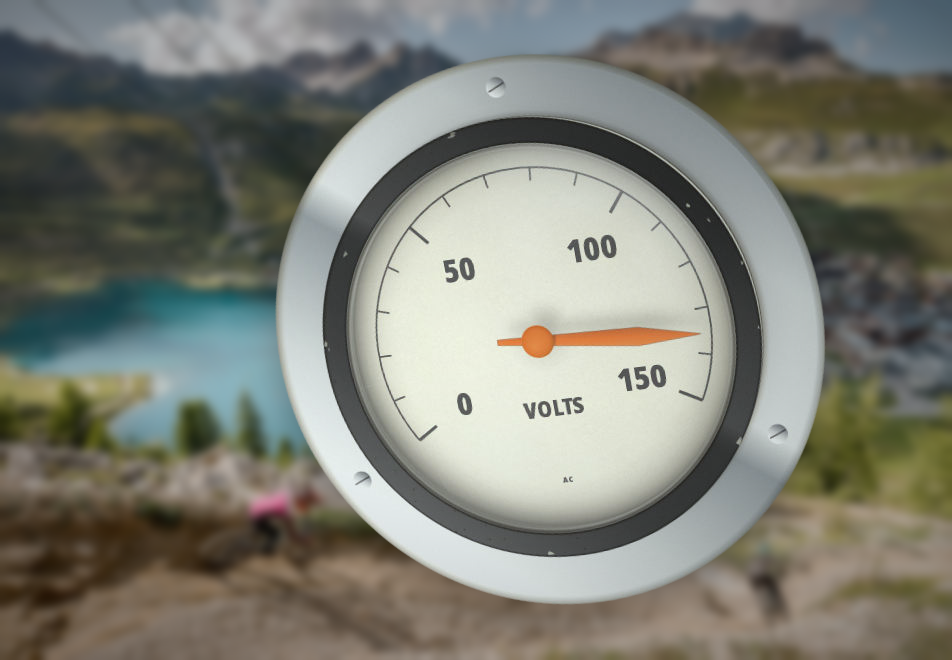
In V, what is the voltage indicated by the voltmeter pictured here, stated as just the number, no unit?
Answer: 135
